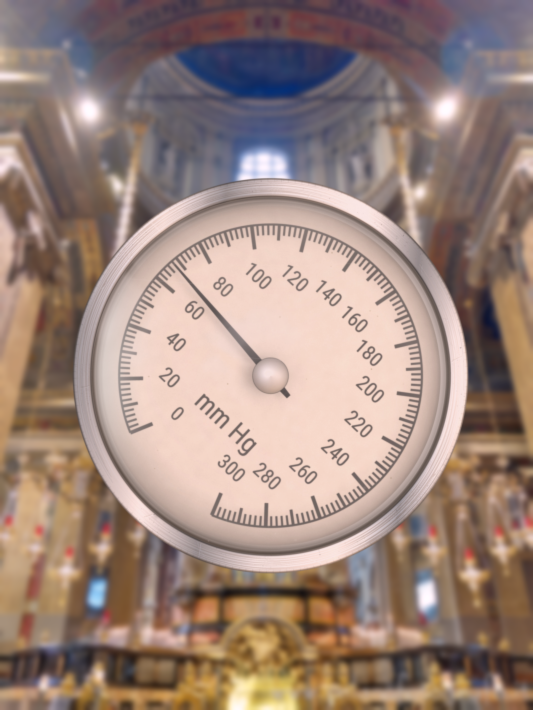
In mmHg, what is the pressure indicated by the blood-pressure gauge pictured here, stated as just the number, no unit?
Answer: 68
